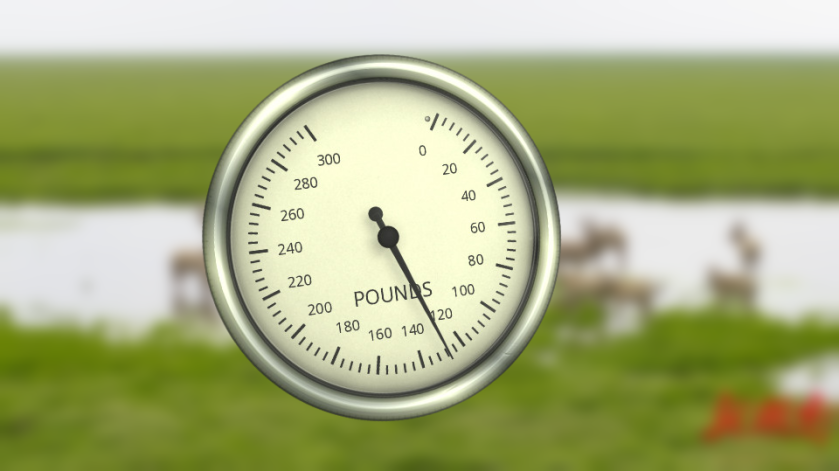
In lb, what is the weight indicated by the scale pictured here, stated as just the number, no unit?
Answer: 128
